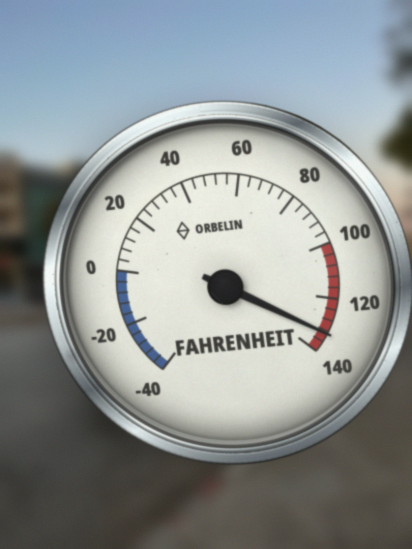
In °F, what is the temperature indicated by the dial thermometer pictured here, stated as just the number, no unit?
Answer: 132
